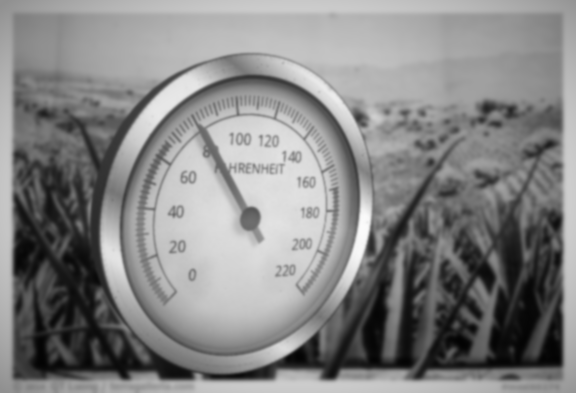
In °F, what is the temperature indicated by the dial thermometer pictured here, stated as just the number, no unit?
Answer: 80
